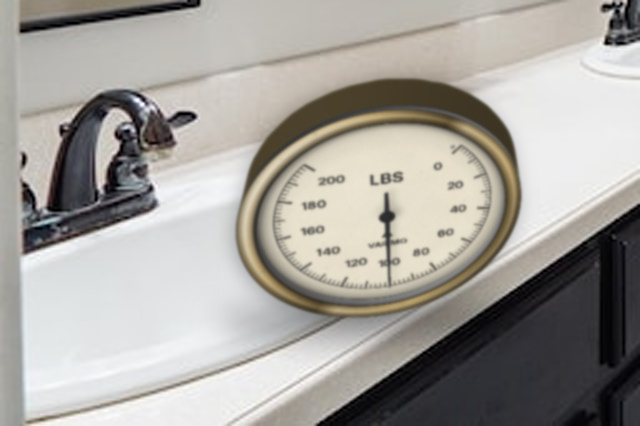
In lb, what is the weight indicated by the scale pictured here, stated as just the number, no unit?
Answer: 100
